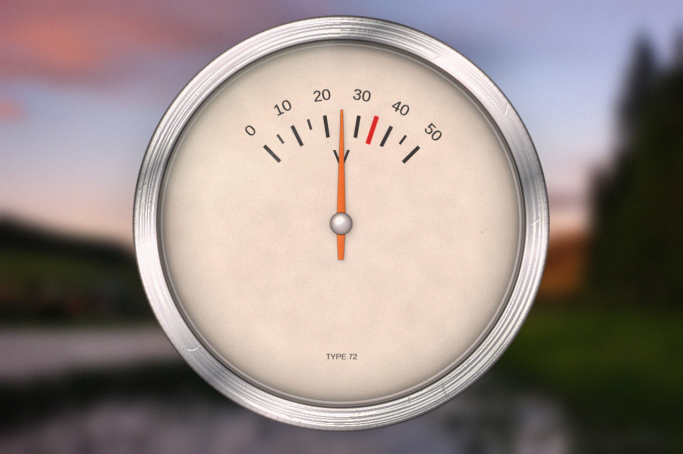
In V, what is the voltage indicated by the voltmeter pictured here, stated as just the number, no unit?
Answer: 25
